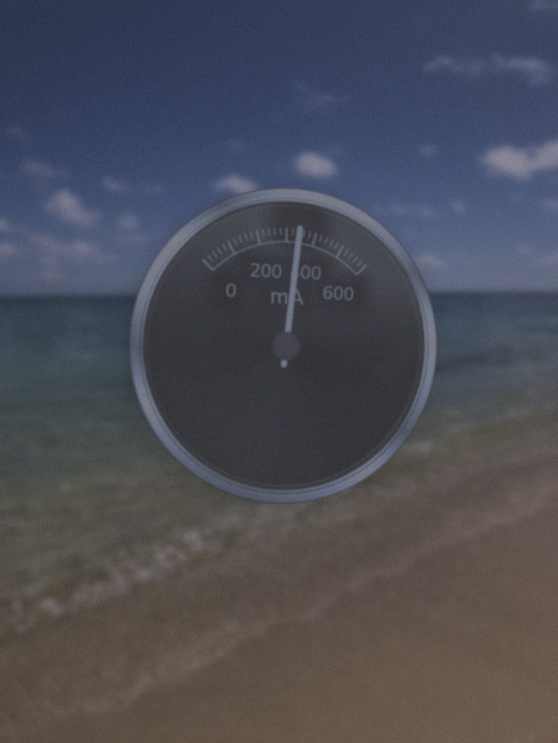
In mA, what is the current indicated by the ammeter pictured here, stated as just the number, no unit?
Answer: 340
